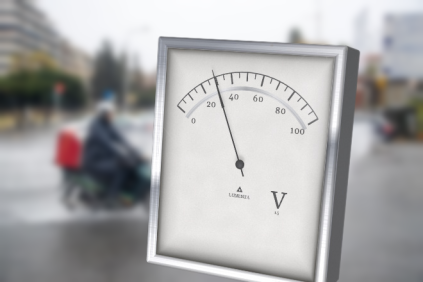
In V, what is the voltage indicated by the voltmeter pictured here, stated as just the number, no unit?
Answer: 30
